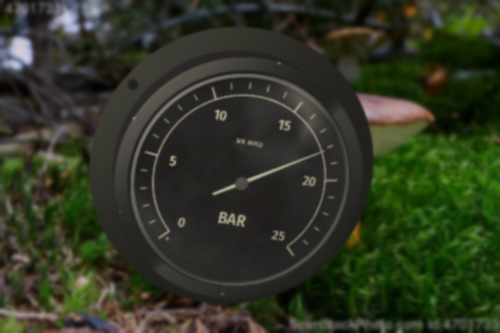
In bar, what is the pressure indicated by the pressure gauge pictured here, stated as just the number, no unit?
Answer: 18
